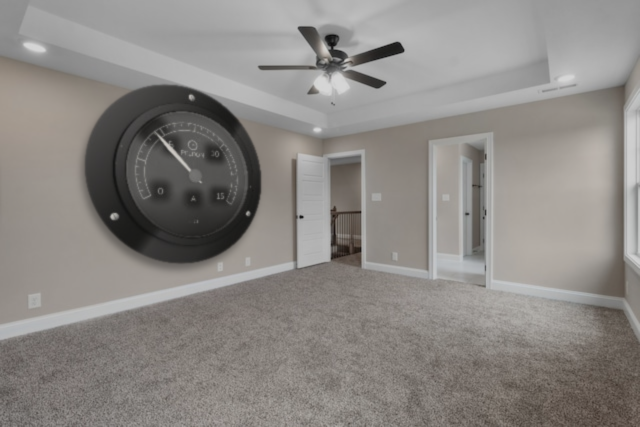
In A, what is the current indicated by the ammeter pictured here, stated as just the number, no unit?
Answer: 4.5
